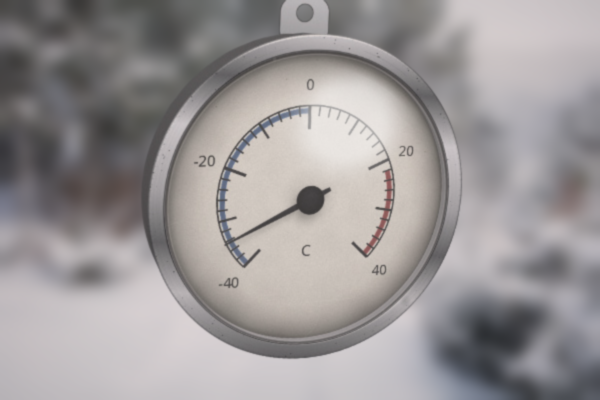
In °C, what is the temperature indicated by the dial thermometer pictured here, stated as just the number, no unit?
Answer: -34
